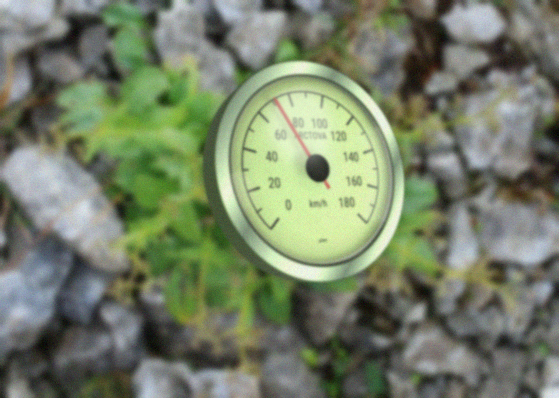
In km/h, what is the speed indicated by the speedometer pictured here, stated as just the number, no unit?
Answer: 70
